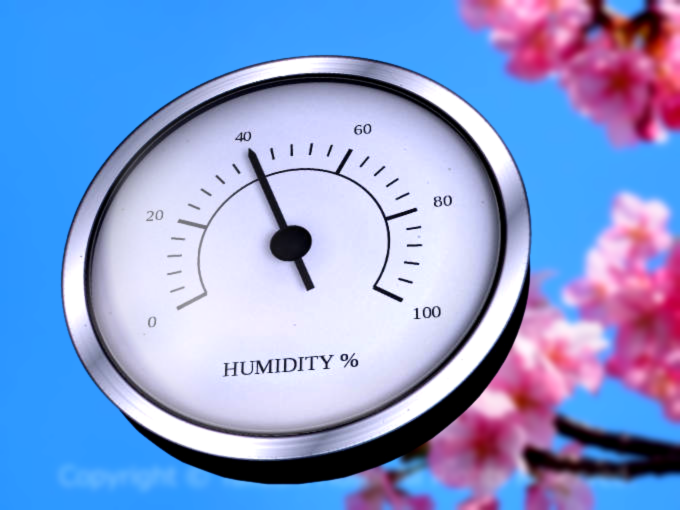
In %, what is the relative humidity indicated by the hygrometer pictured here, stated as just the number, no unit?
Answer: 40
